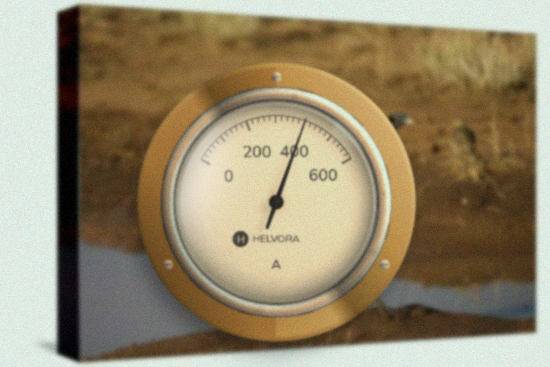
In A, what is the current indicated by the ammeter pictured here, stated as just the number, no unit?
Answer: 400
